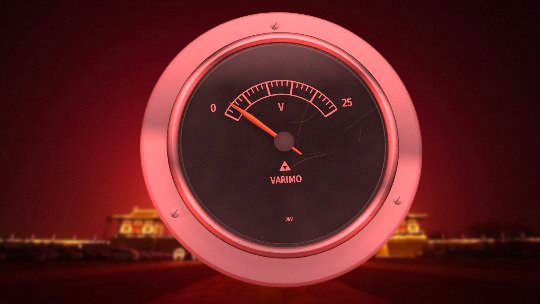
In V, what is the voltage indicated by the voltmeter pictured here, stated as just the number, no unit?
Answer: 2
